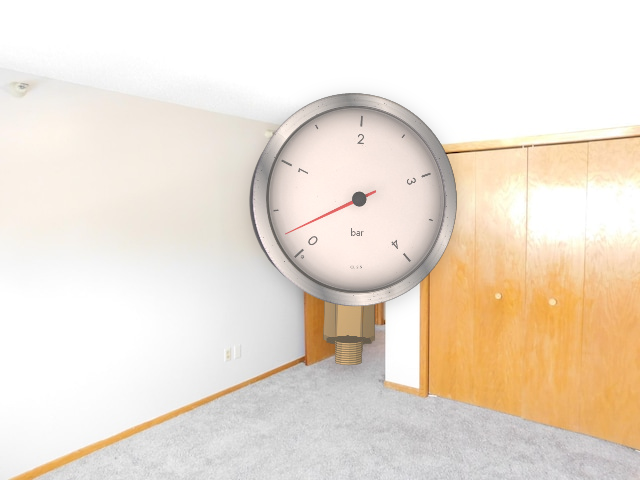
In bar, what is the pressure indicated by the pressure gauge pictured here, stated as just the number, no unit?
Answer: 0.25
